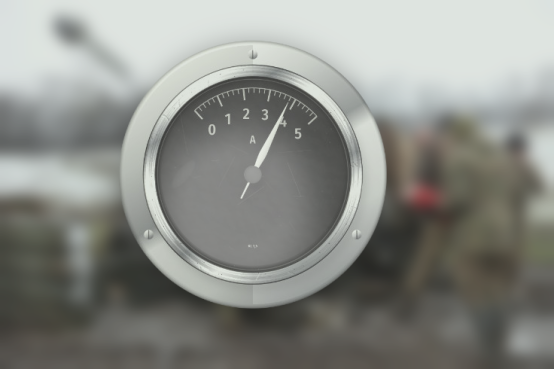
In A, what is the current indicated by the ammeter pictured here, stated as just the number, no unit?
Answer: 3.8
